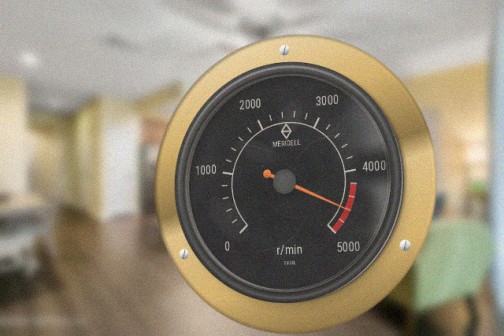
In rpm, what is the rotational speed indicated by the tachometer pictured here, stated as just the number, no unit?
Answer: 4600
